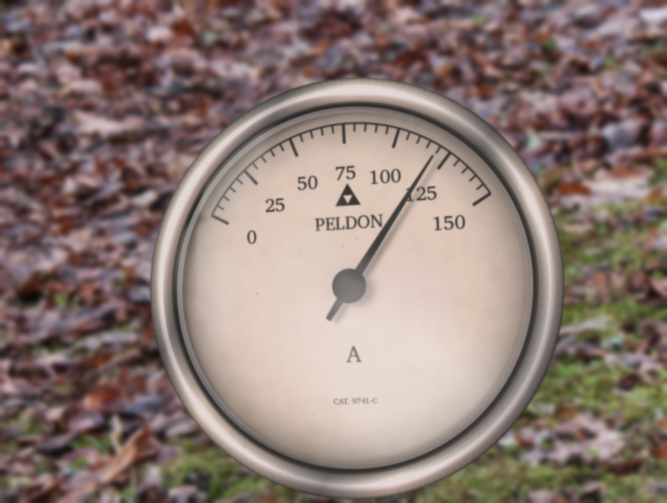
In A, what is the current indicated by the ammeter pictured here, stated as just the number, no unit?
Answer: 120
